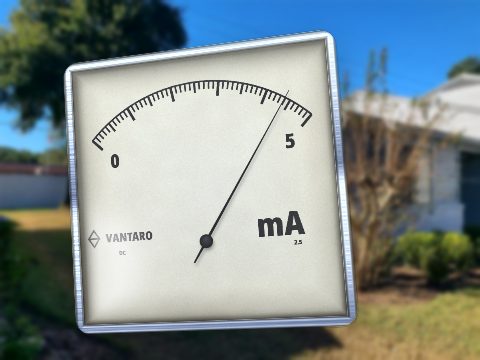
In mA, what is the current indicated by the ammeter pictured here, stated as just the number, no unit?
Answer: 4.4
